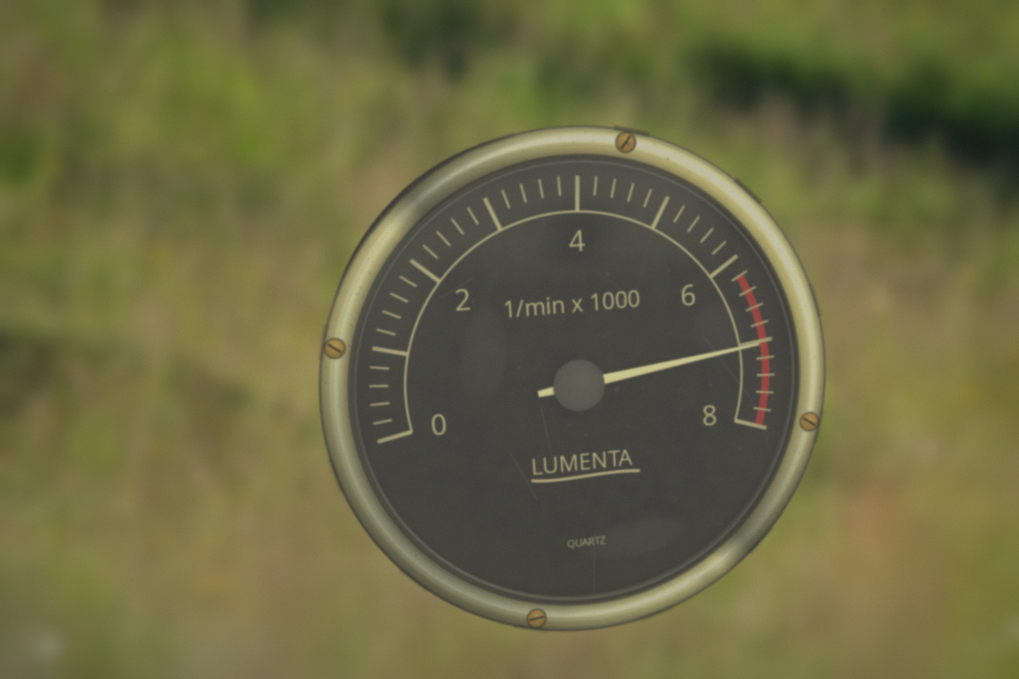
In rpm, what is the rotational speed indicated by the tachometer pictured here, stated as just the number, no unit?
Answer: 7000
